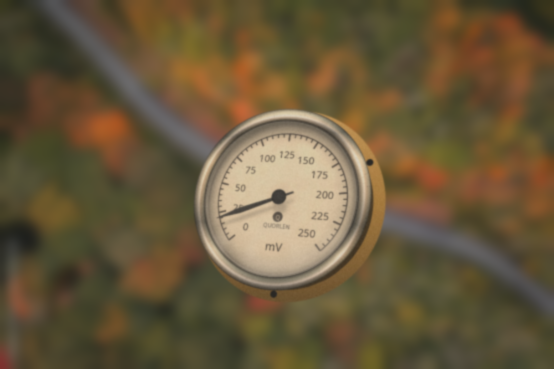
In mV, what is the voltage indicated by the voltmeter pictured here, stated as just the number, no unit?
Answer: 20
